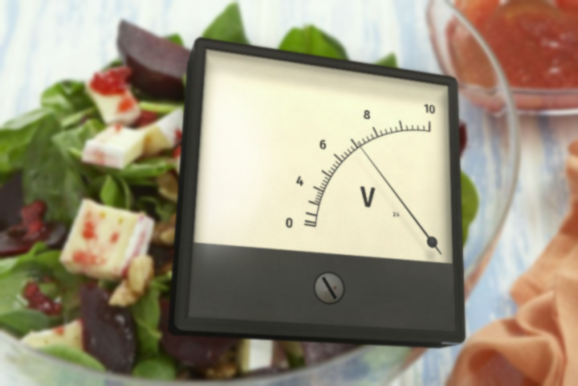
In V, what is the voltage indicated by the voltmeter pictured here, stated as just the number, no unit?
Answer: 7
